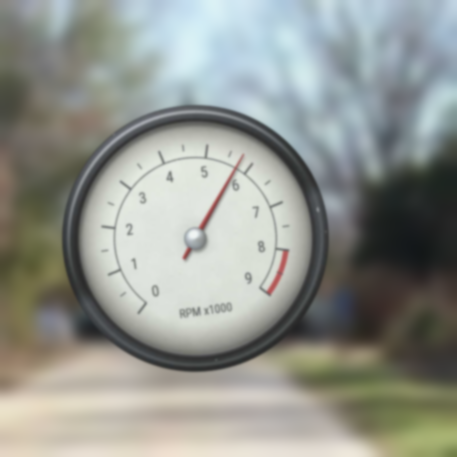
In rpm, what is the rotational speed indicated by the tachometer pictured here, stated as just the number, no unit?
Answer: 5750
